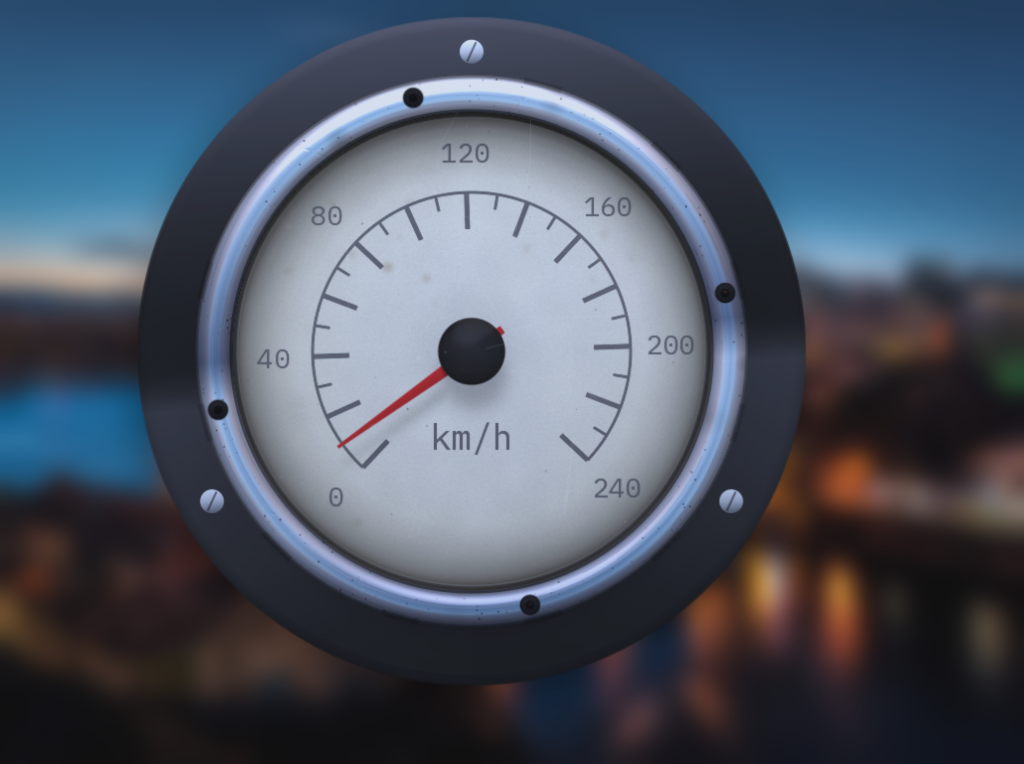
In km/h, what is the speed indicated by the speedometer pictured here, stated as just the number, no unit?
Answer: 10
